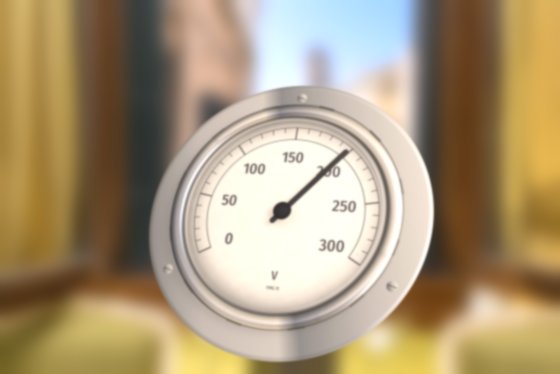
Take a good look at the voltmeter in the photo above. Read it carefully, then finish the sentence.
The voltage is 200 V
